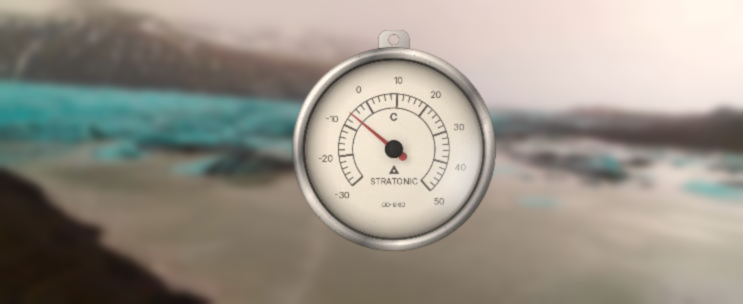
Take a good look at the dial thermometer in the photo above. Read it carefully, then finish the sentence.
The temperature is -6 °C
